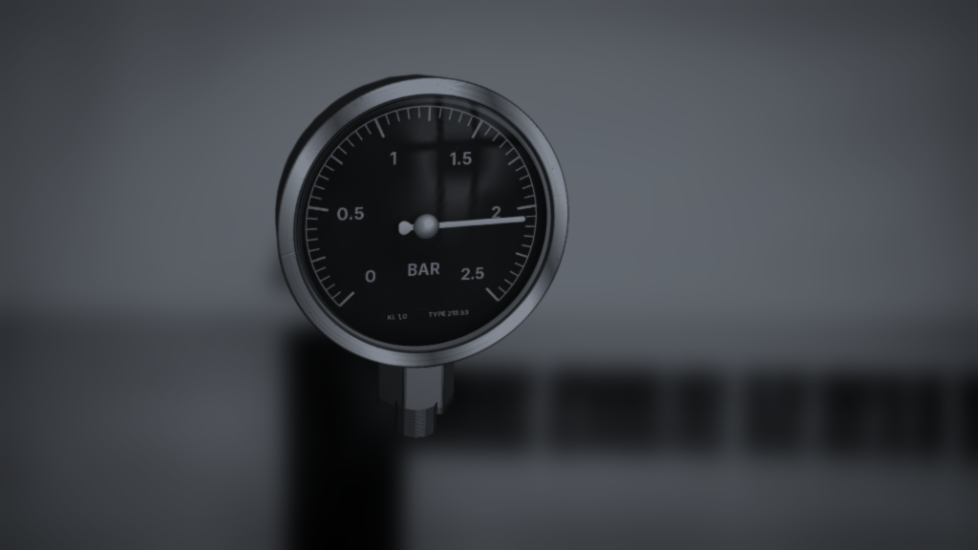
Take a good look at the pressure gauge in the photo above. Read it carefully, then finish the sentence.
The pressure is 2.05 bar
